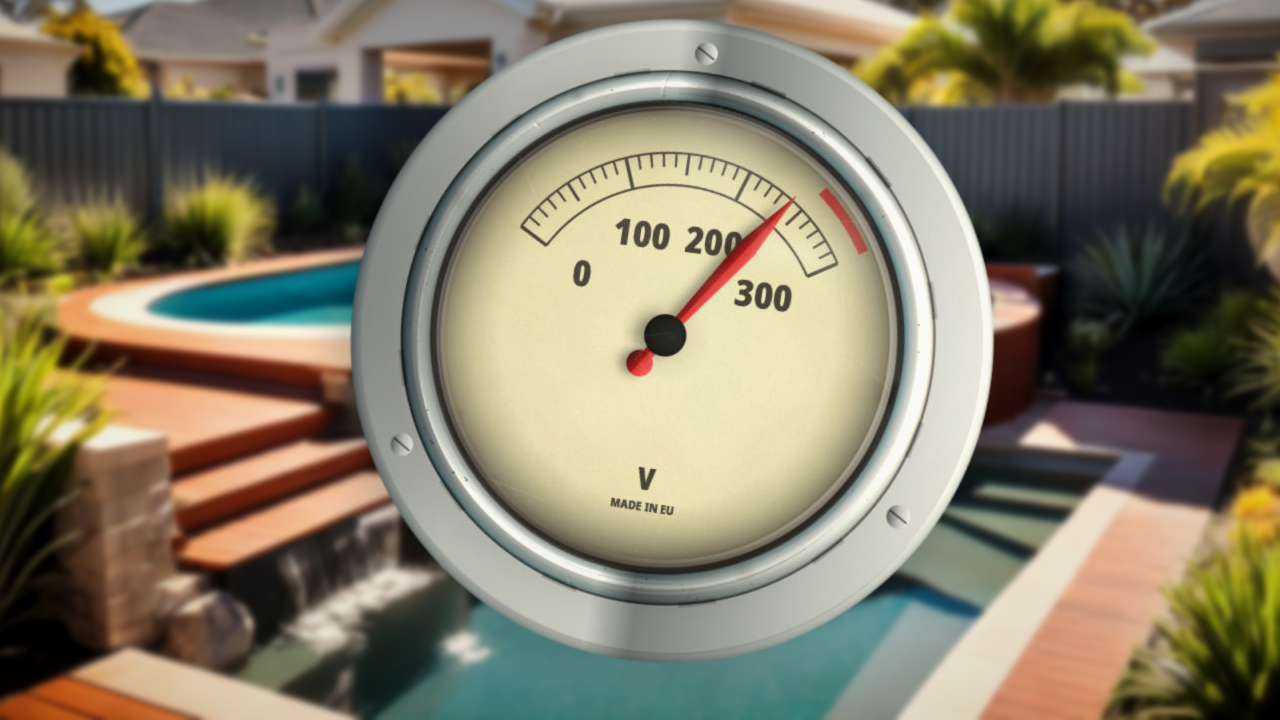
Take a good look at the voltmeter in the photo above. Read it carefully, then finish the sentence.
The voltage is 240 V
